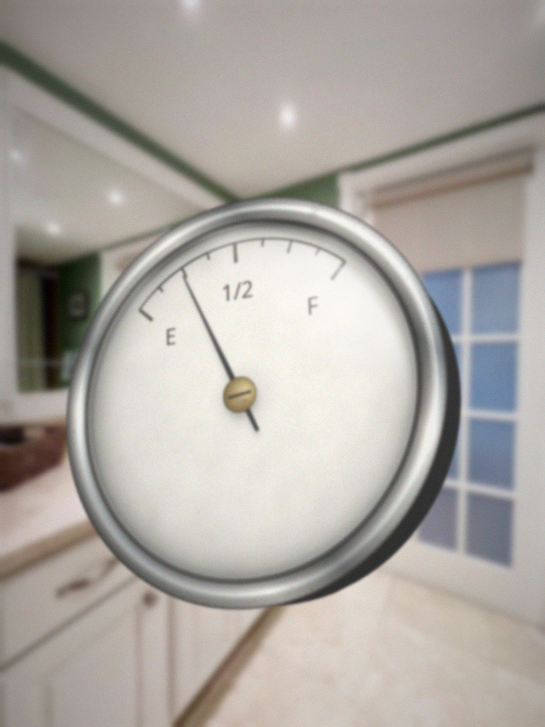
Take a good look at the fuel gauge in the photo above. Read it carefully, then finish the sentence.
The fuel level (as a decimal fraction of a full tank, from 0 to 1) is 0.25
